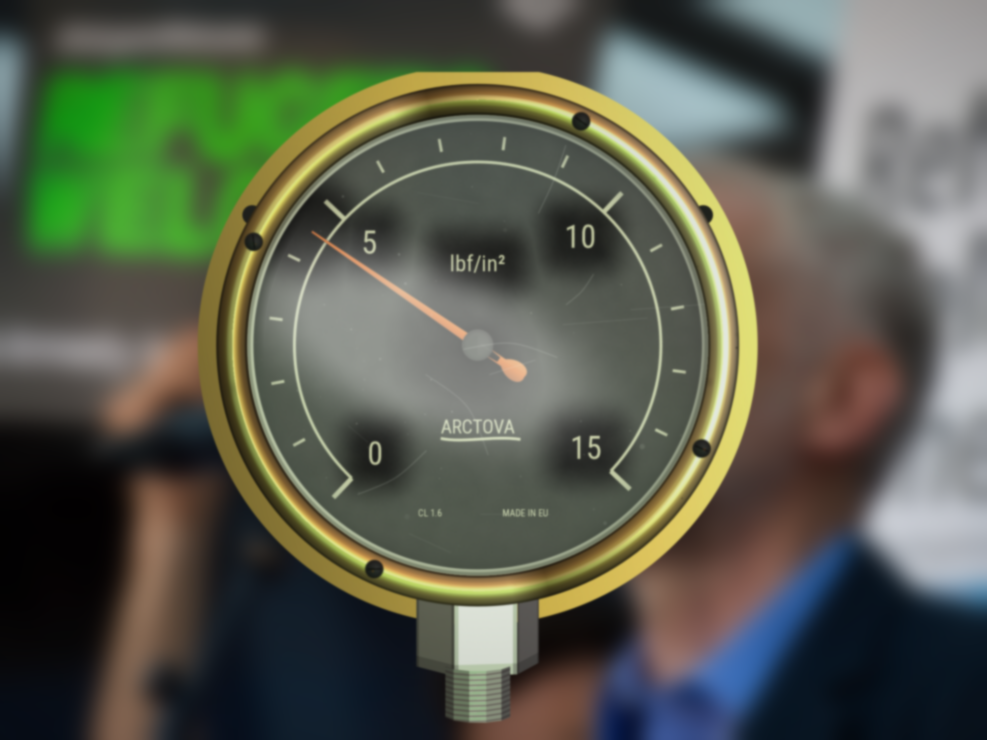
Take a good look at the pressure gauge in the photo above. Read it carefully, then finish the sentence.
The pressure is 4.5 psi
